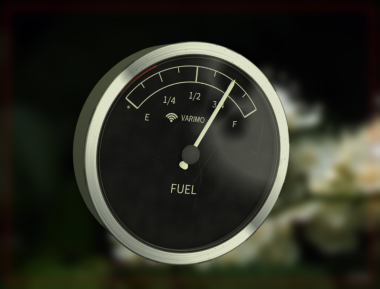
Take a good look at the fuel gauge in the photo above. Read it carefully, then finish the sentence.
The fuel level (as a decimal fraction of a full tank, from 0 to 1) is 0.75
